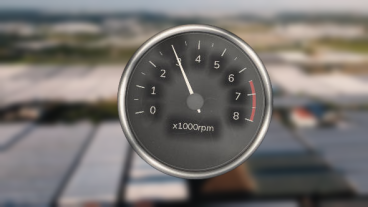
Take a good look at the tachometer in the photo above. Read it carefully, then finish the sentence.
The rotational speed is 3000 rpm
